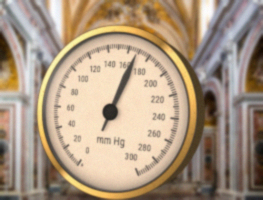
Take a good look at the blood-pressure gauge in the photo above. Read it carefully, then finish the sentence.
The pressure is 170 mmHg
